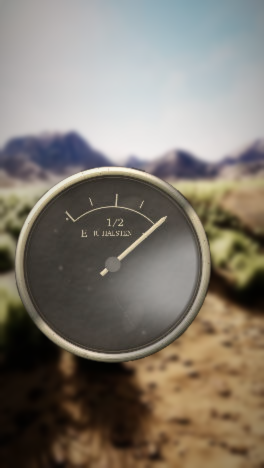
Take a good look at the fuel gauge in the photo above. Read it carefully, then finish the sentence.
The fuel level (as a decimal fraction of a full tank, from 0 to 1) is 1
